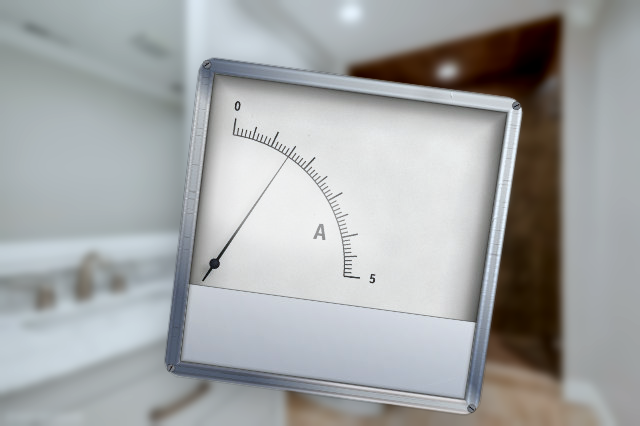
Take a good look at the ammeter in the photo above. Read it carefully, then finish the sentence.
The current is 1.5 A
